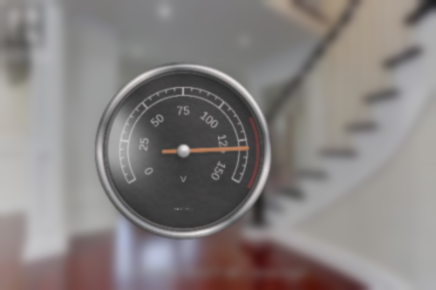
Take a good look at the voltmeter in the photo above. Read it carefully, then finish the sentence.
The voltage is 130 V
